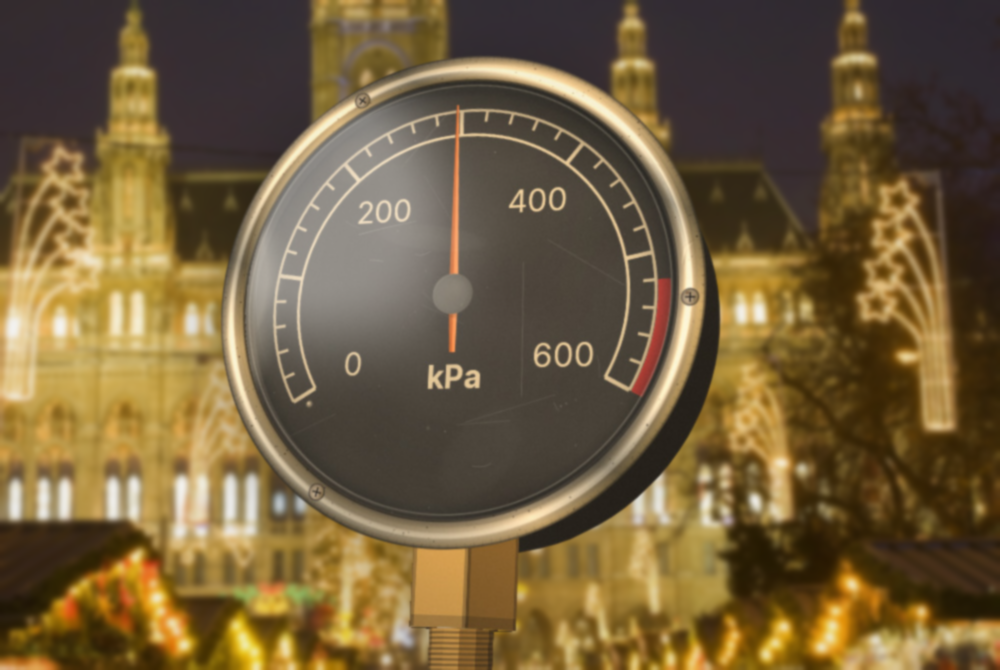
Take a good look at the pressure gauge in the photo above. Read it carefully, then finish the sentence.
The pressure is 300 kPa
